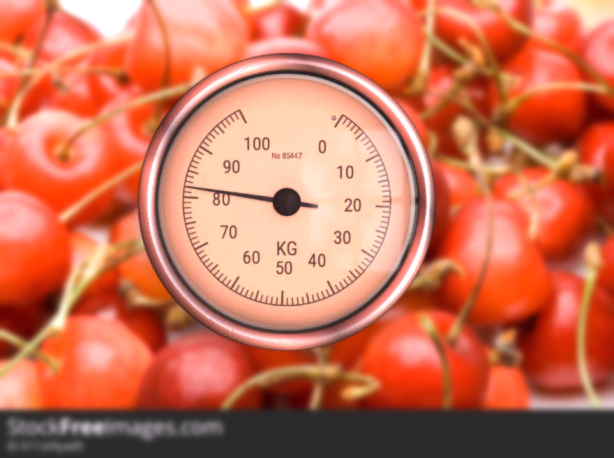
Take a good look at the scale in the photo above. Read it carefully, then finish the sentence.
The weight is 82 kg
